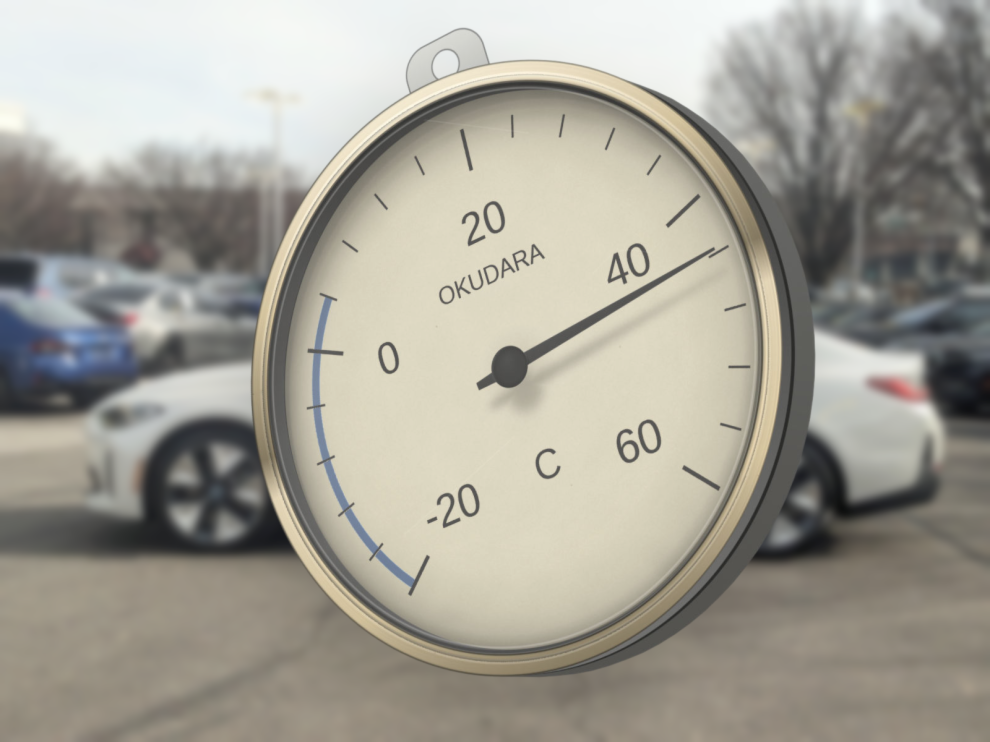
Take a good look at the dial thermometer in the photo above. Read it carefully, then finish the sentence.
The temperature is 44 °C
